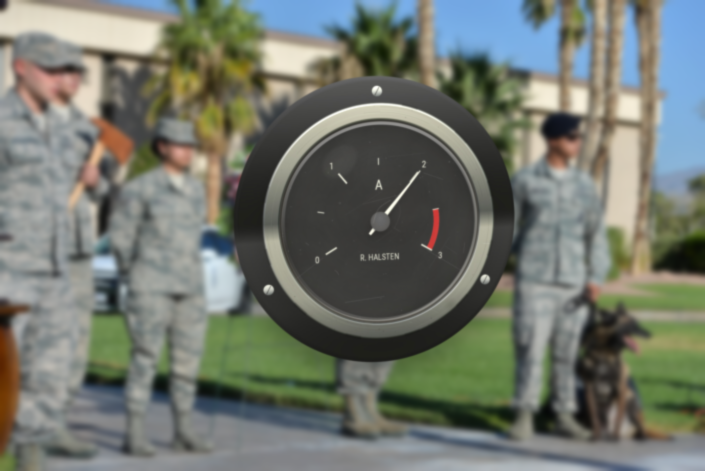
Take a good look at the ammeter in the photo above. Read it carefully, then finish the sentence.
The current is 2 A
